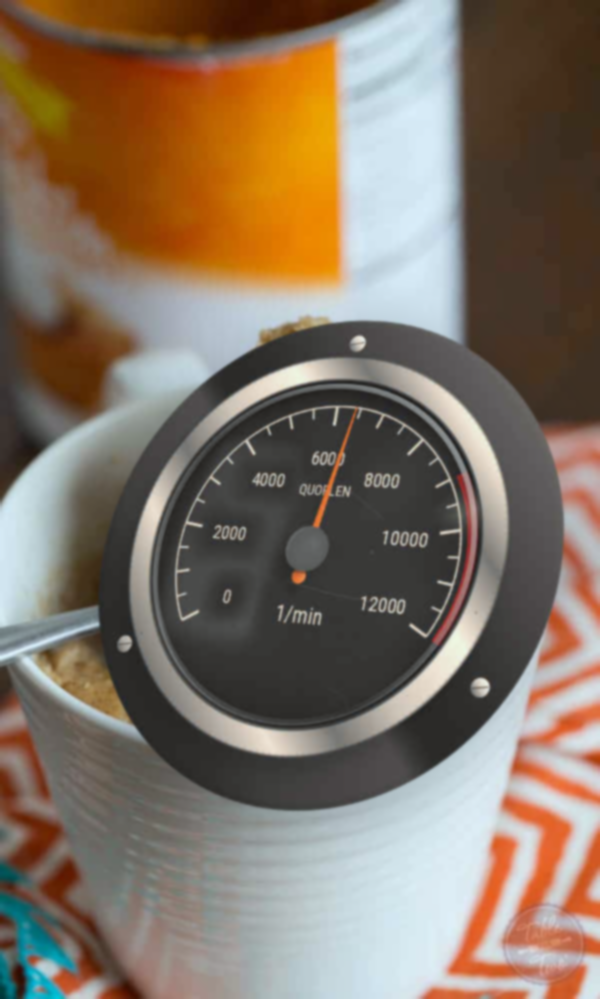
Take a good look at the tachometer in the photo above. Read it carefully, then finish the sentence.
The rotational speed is 6500 rpm
